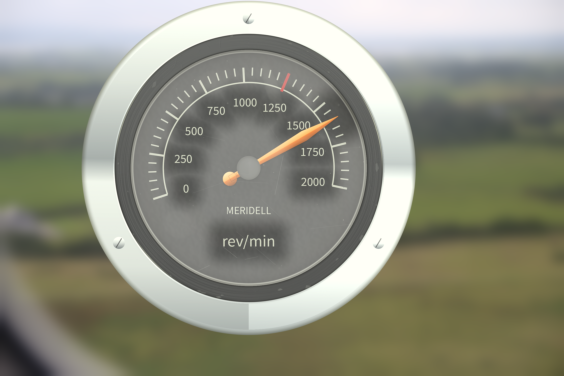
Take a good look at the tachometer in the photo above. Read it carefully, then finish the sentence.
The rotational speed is 1600 rpm
